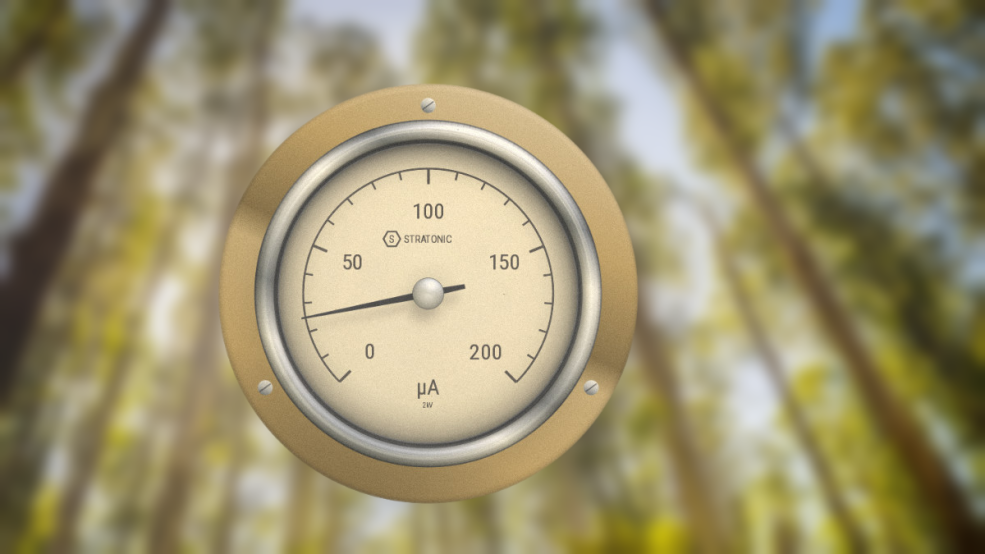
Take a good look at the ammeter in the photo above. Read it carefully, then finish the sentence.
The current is 25 µA
